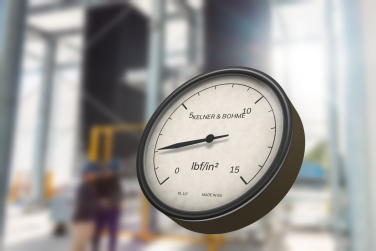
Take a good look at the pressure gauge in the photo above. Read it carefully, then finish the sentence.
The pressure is 2 psi
